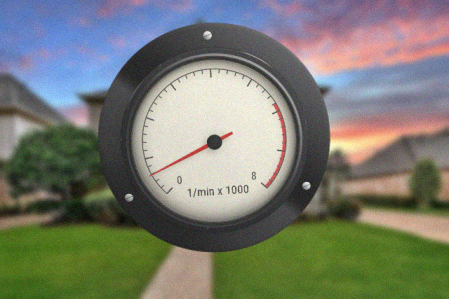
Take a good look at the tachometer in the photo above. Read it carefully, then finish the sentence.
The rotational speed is 600 rpm
